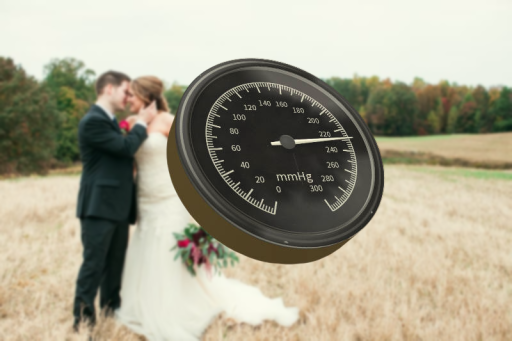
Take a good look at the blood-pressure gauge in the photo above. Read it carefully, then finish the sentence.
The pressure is 230 mmHg
